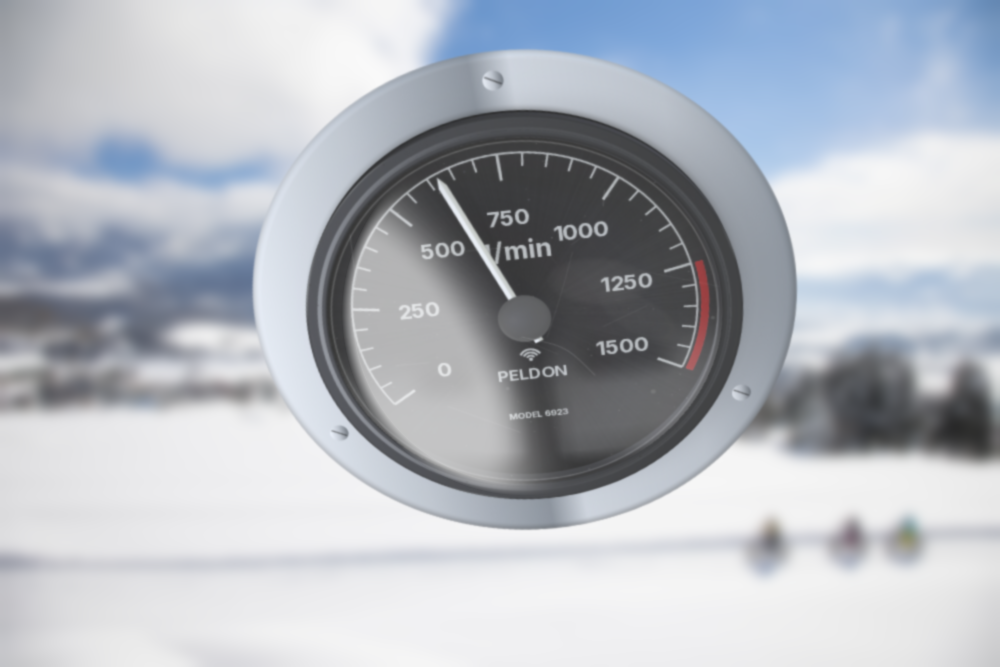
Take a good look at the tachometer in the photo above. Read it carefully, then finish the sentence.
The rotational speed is 625 rpm
